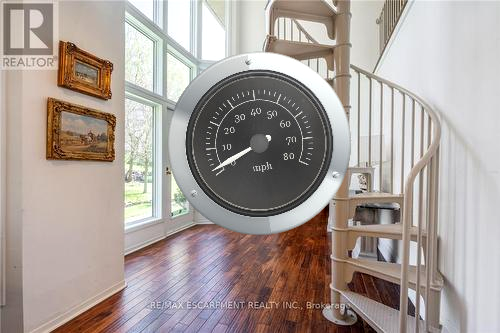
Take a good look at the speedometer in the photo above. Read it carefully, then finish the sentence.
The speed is 2 mph
